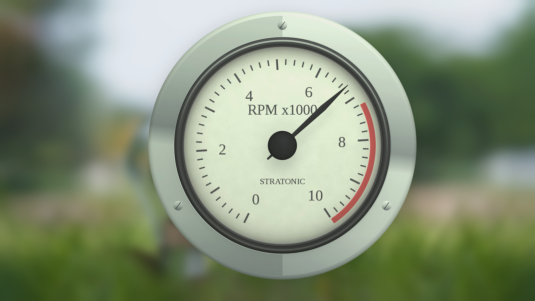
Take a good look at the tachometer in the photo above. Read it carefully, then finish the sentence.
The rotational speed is 6700 rpm
